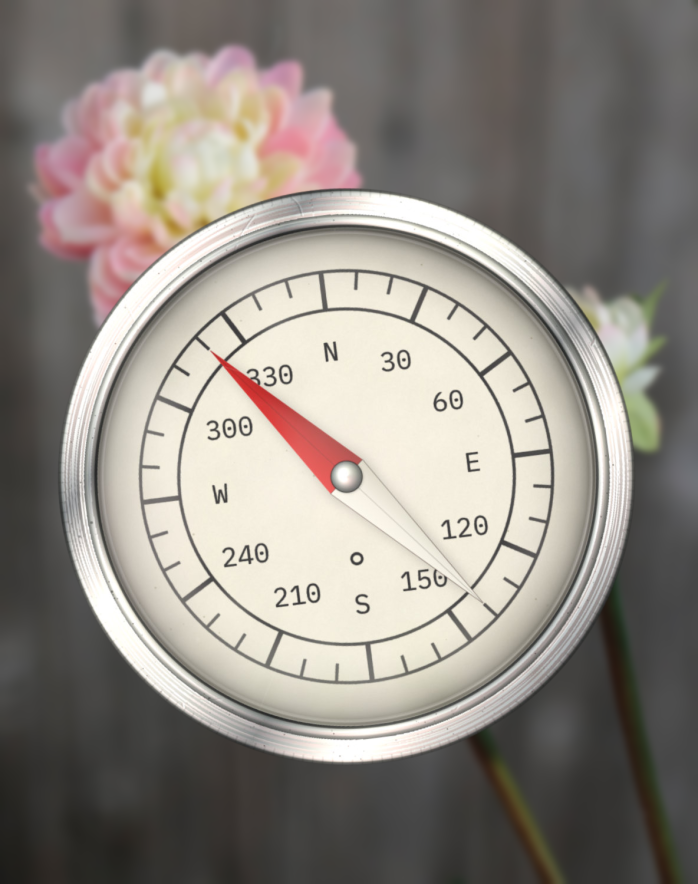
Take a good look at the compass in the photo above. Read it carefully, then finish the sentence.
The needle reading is 320 °
